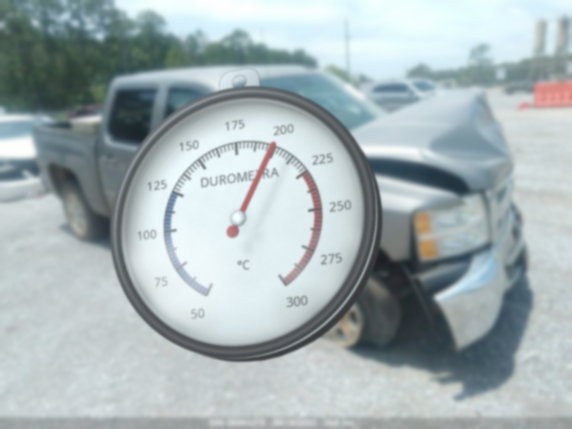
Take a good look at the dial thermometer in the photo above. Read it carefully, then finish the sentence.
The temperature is 200 °C
